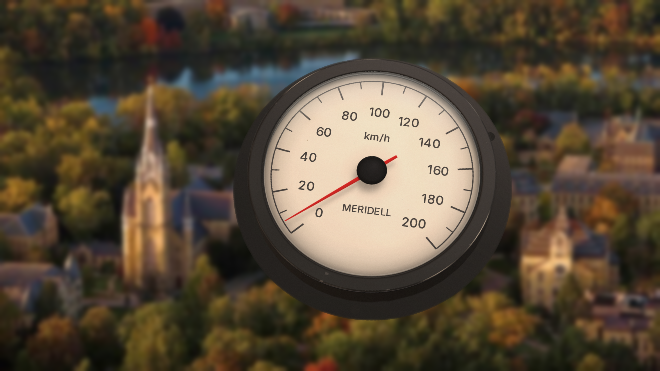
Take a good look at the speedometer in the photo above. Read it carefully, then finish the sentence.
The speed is 5 km/h
